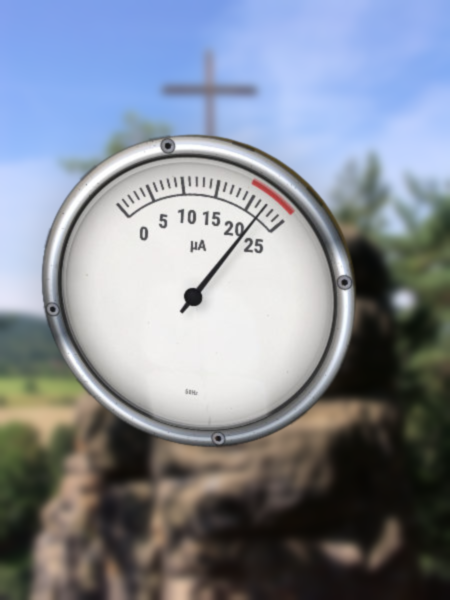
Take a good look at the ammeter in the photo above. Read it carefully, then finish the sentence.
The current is 22 µA
